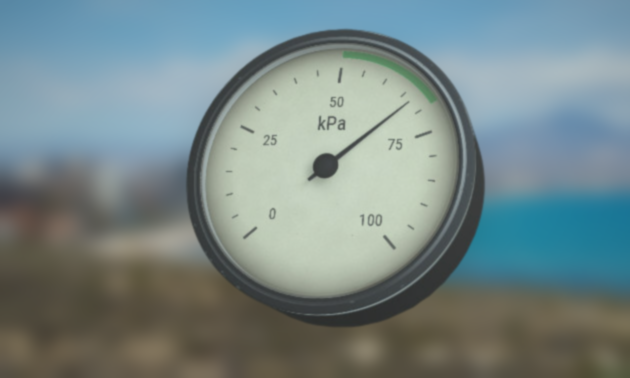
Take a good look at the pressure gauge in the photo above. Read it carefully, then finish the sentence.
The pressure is 67.5 kPa
